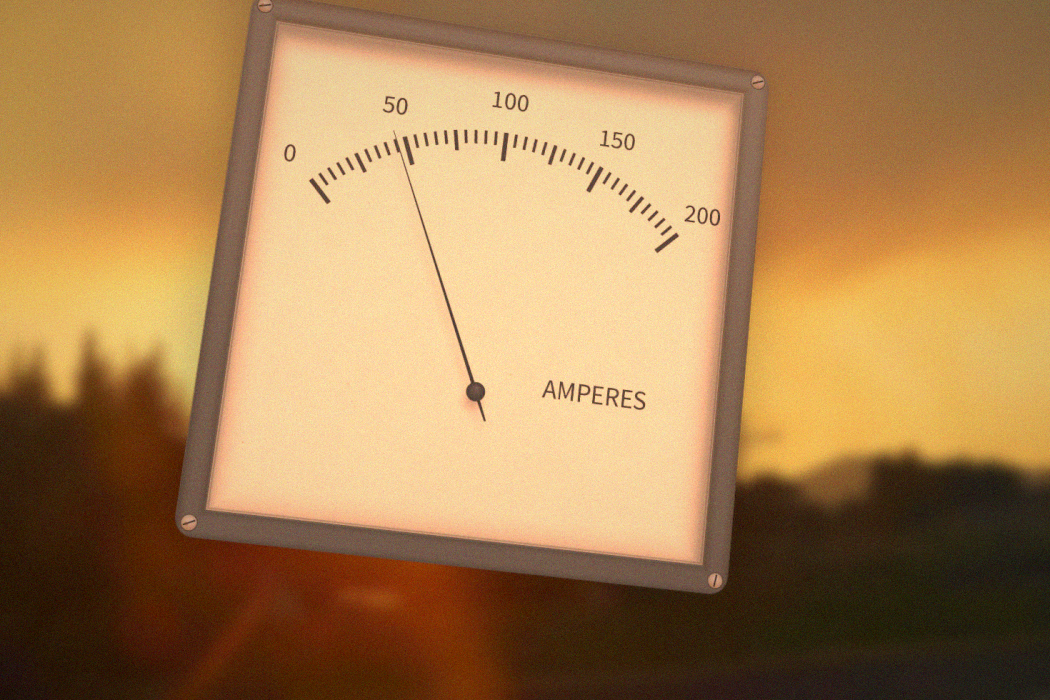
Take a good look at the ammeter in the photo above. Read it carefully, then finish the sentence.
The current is 45 A
